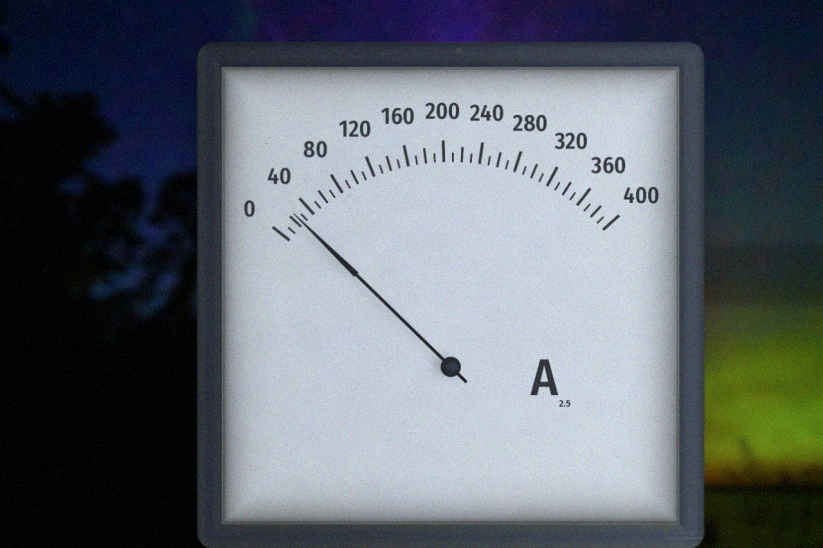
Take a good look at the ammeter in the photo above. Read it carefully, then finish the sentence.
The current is 25 A
